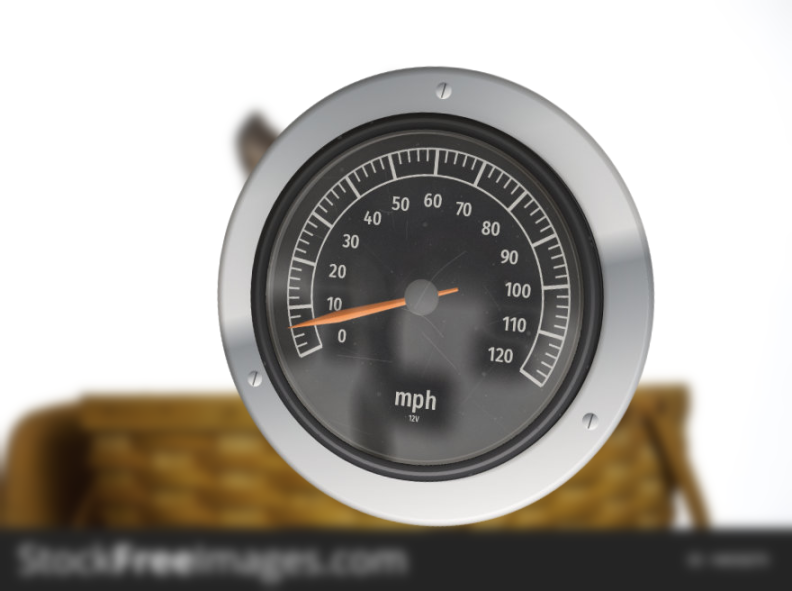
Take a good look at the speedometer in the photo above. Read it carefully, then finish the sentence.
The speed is 6 mph
